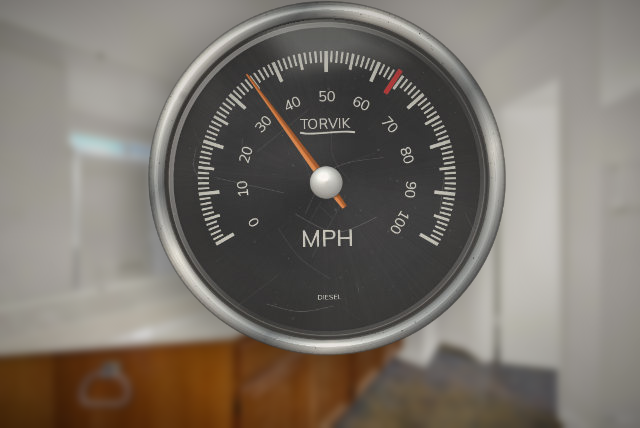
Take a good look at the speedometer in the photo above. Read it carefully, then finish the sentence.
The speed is 35 mph
